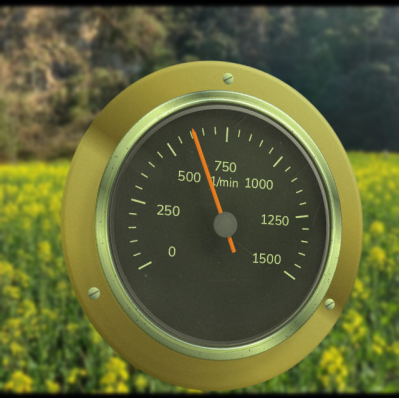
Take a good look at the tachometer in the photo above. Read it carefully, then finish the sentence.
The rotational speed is 600 rpm
